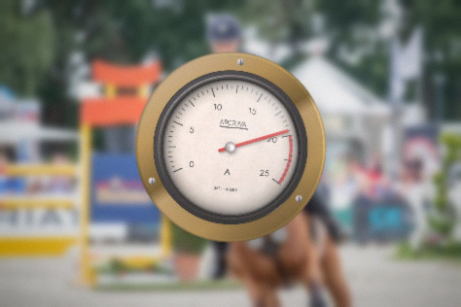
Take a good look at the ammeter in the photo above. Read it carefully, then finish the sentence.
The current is 19.5 A
